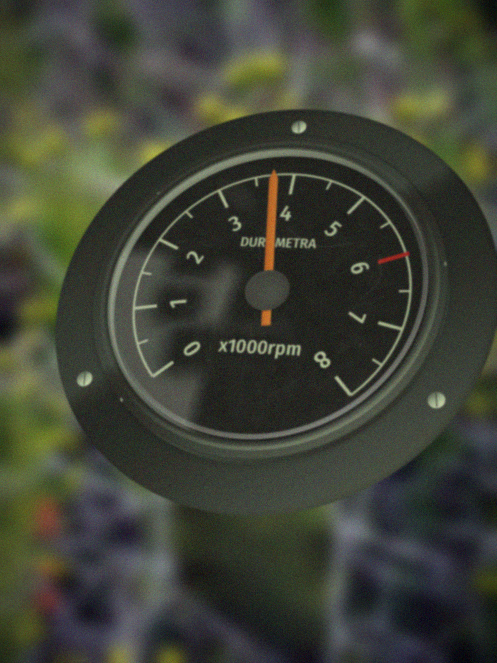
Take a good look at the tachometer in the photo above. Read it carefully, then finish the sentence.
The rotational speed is 3750 rpm
